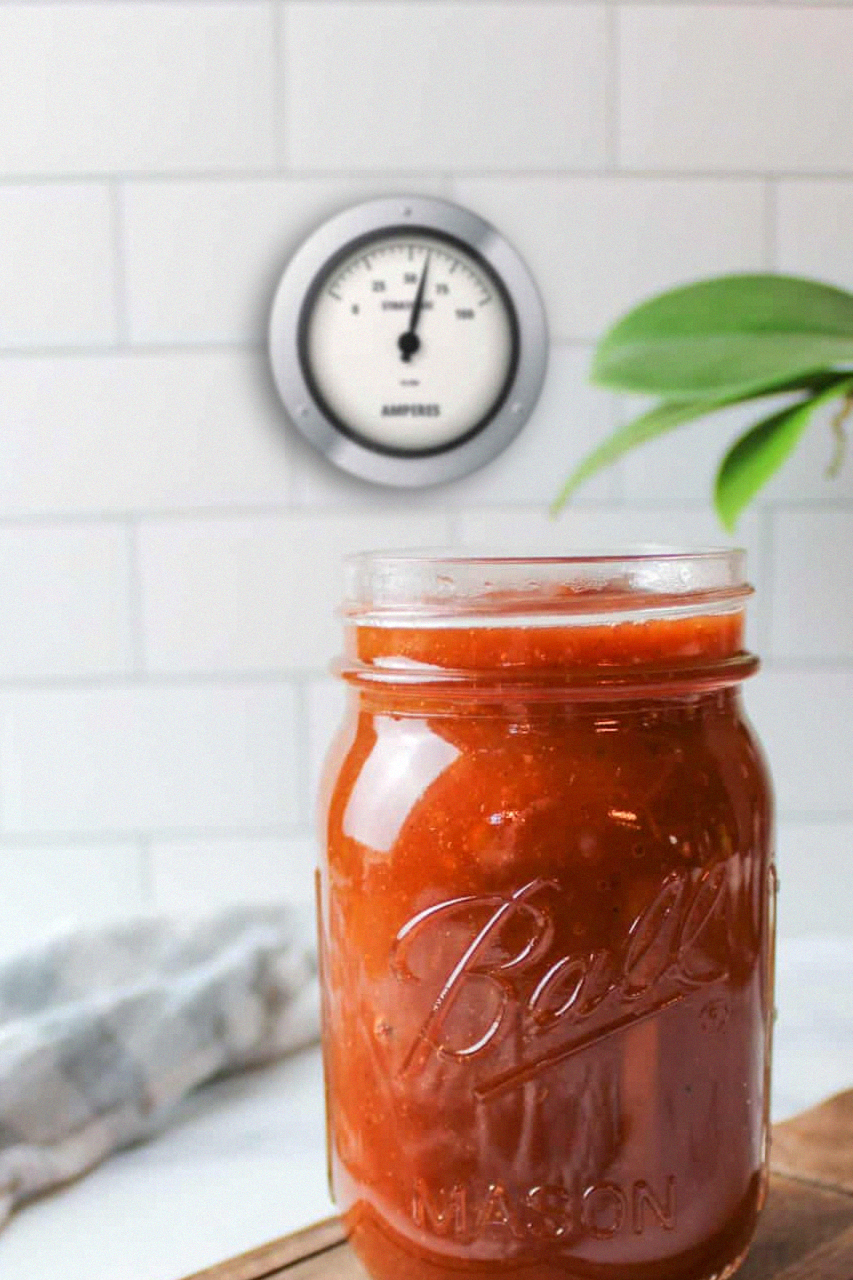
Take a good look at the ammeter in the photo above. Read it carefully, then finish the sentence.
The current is 60 A
